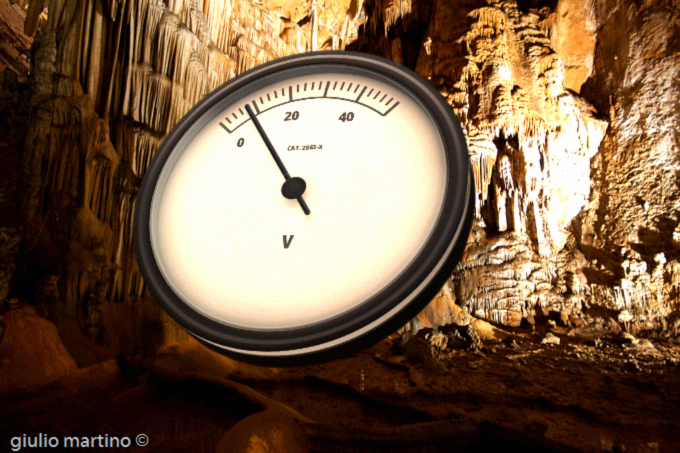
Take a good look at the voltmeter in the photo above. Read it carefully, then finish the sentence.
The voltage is 8 V
